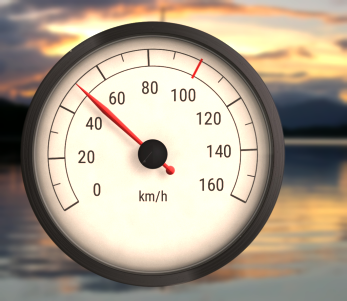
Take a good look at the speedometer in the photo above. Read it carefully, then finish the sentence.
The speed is 50 km/h
